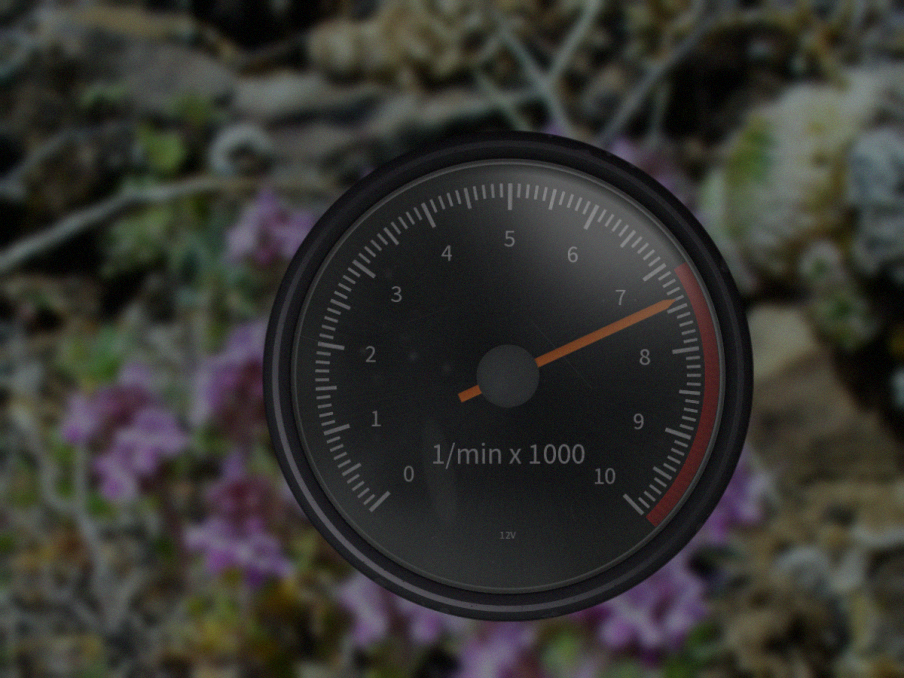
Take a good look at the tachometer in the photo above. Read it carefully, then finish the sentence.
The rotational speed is 7400 rpm
